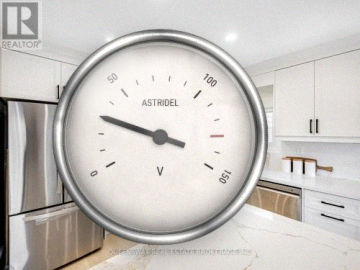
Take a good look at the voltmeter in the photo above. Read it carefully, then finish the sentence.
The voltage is 30 V
